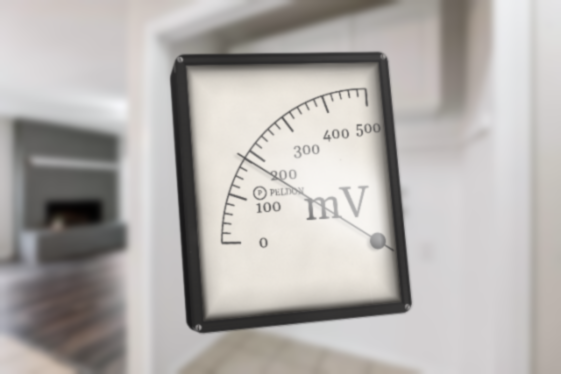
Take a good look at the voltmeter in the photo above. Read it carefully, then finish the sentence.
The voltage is 180 mV
